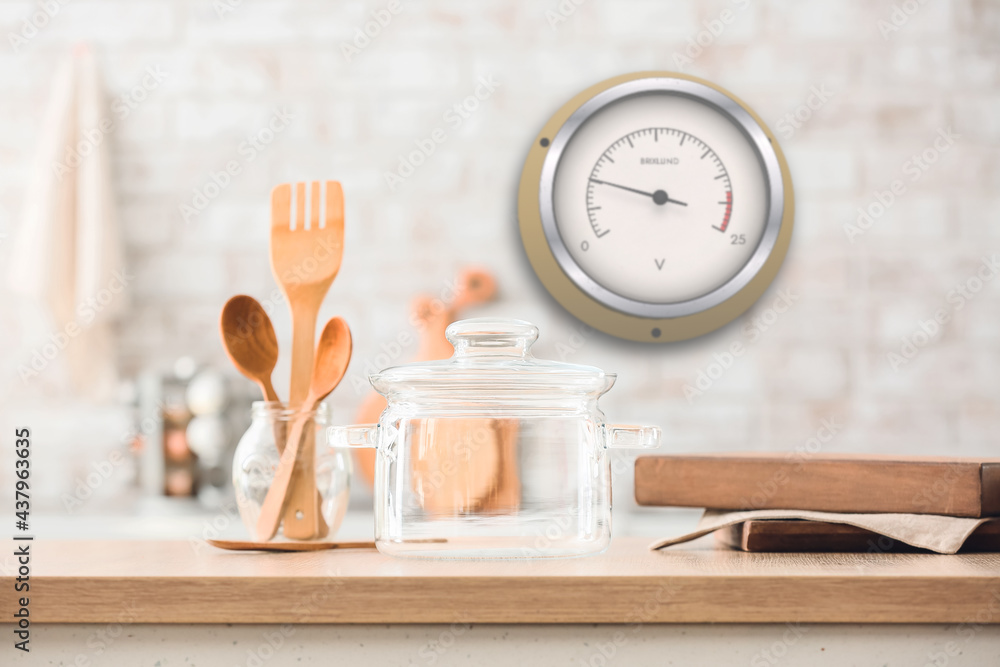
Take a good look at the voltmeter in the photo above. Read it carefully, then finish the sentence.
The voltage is 5 V
